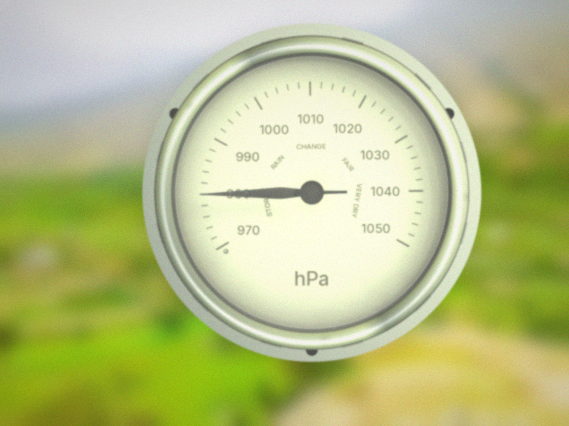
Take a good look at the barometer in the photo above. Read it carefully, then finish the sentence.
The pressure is 980 hPa
